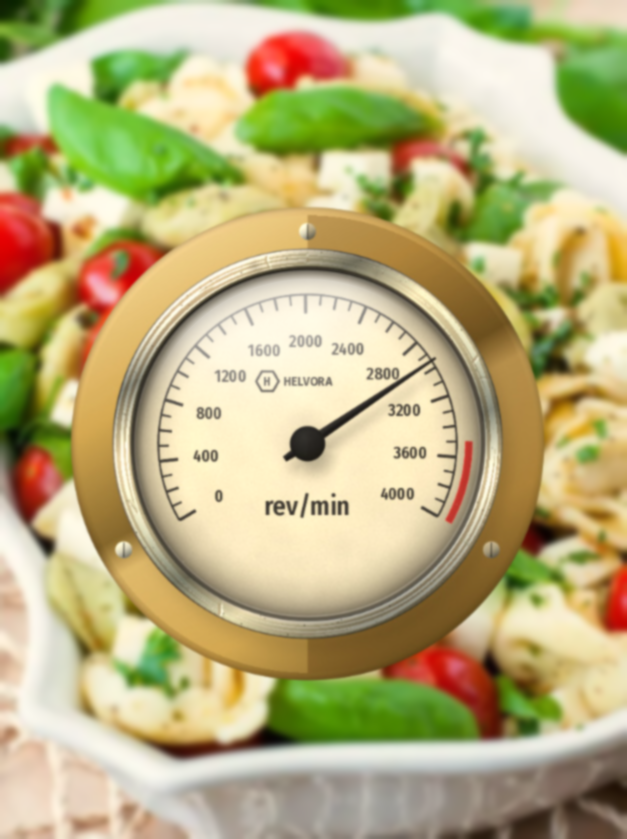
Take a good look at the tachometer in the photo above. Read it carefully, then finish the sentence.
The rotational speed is 2950 rpm
